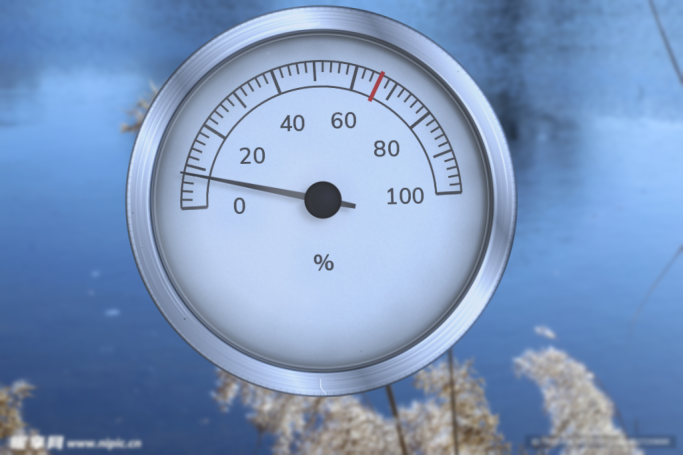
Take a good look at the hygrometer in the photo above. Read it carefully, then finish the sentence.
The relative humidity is 8 %
